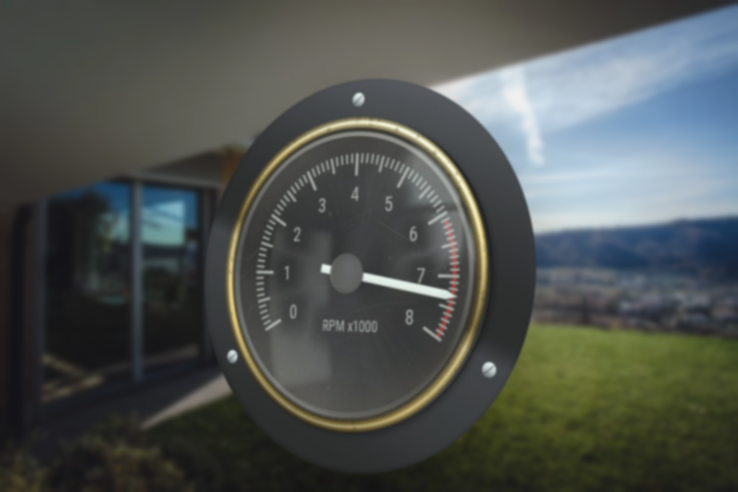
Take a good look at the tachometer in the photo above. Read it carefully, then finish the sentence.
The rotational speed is 7300 rpm
